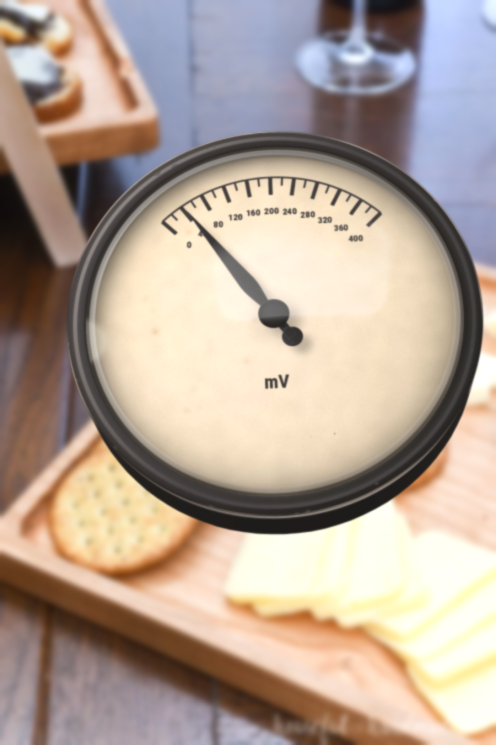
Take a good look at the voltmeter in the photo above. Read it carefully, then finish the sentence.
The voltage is 40 mV
